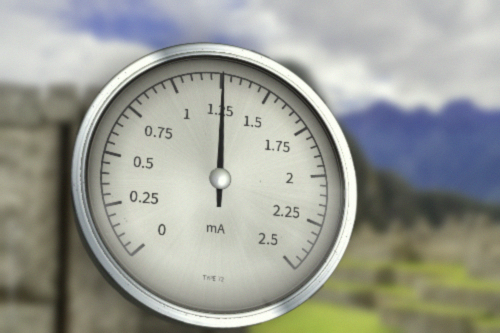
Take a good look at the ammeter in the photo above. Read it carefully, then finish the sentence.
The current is 1.25 mA
